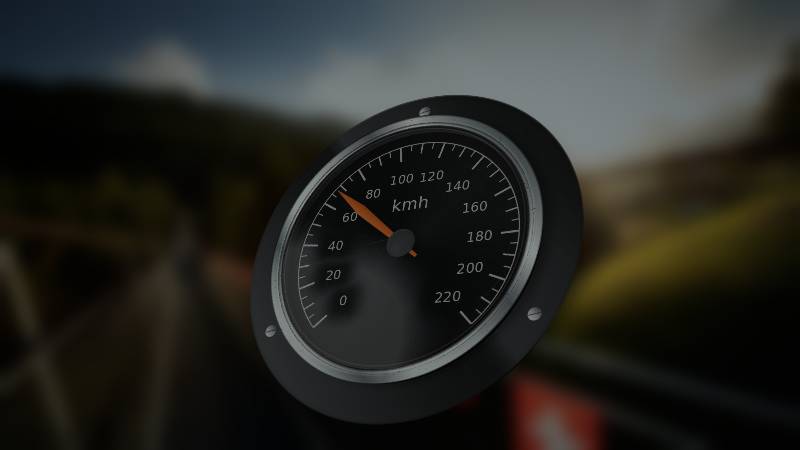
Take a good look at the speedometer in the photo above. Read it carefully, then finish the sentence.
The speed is 67.5 km/h
